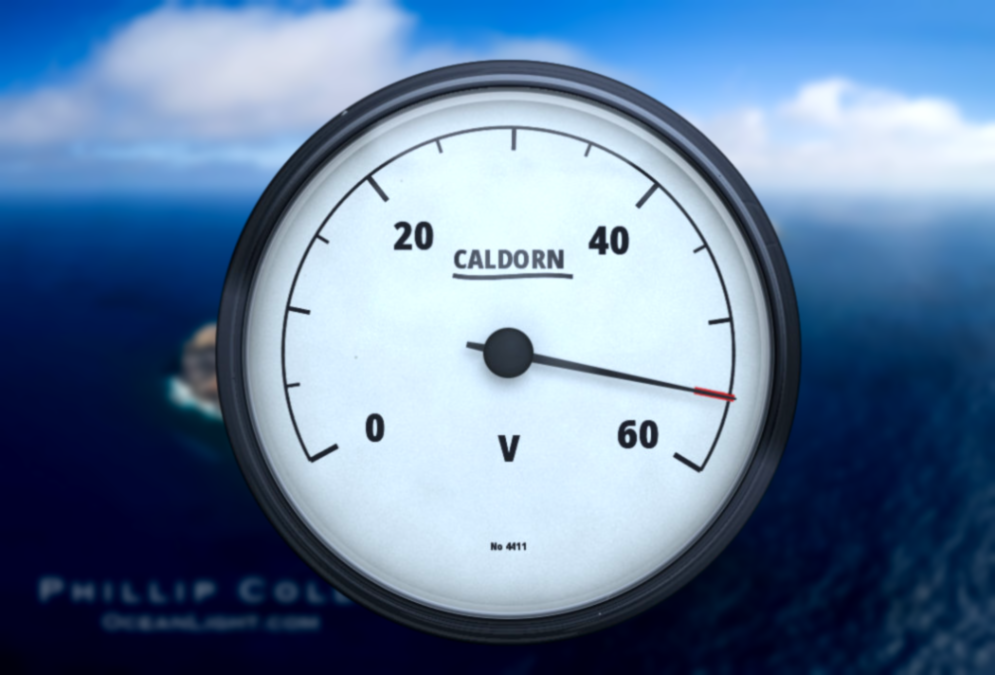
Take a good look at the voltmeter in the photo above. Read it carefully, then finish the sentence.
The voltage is 55 V
